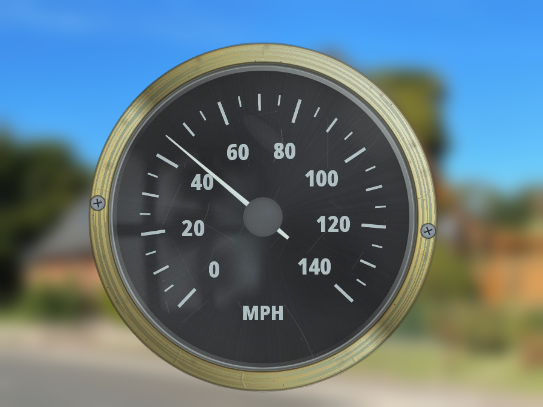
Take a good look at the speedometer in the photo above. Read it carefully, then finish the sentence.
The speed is 45 mph
